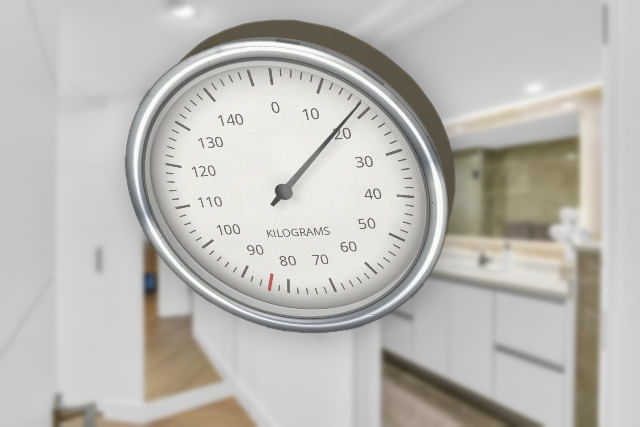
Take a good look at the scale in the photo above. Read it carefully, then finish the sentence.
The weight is 18 kg
